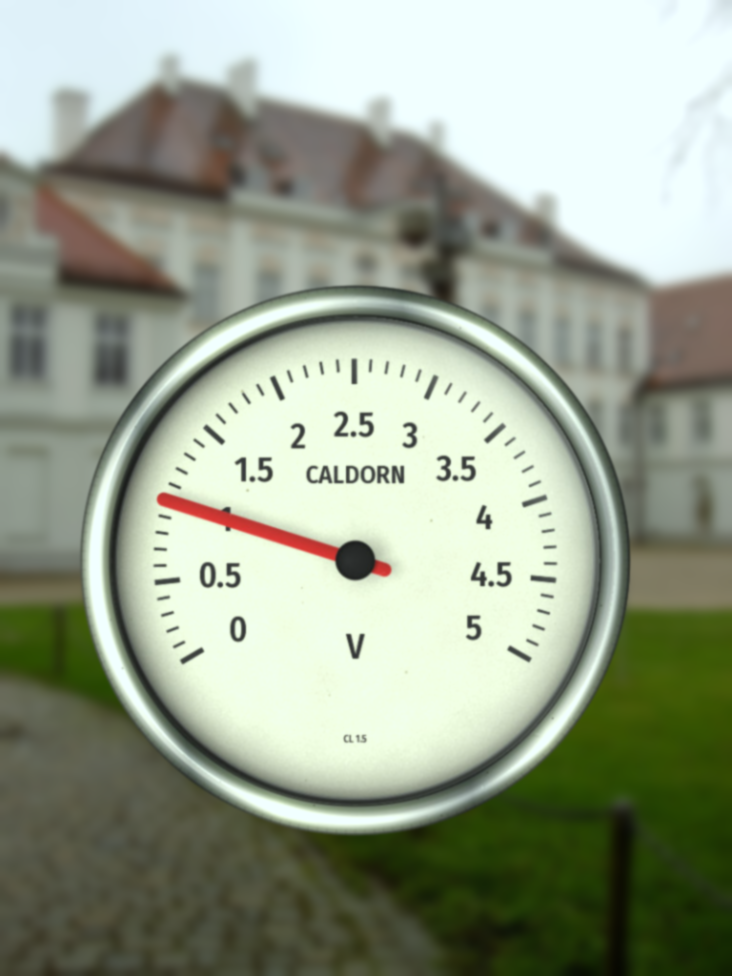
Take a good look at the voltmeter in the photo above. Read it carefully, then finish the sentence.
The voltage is 1 V
